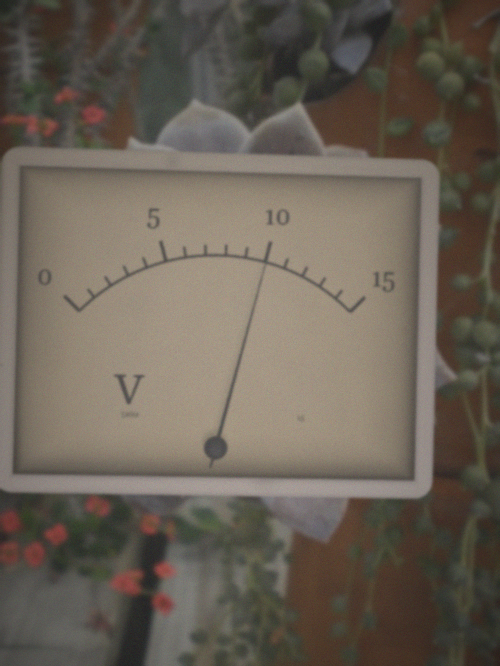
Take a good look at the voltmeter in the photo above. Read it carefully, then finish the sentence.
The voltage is 10 V
